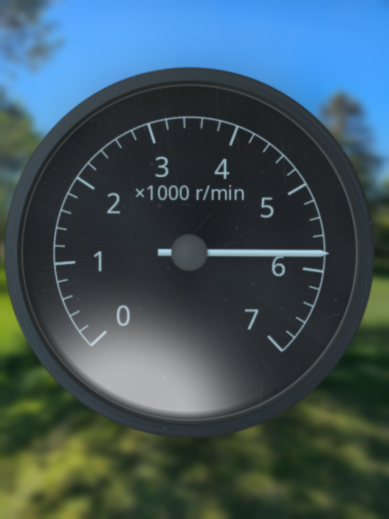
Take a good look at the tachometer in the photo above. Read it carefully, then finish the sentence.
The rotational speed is 5800 rpm
